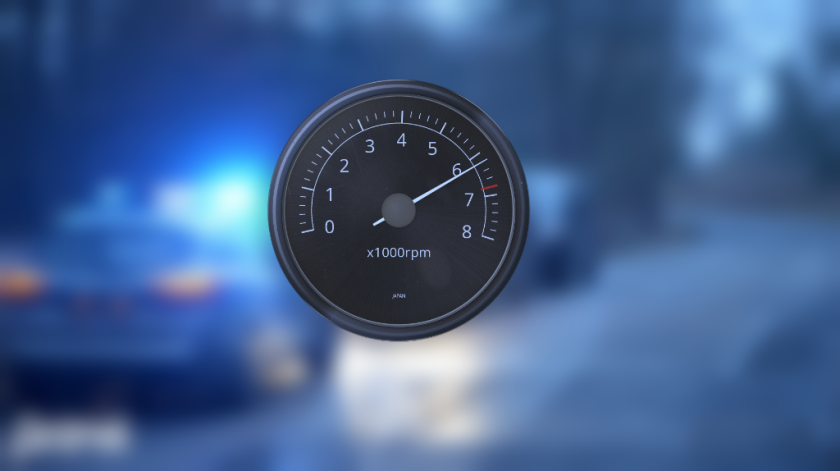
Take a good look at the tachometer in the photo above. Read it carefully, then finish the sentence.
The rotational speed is 6200 rpm
